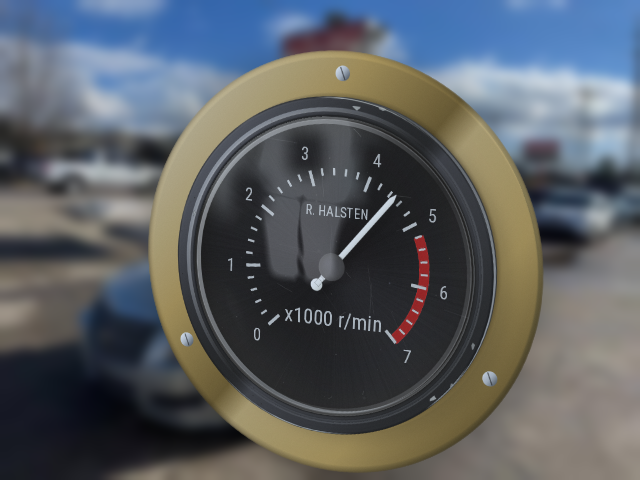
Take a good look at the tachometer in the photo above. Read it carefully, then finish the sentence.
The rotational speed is 4500 rpm
